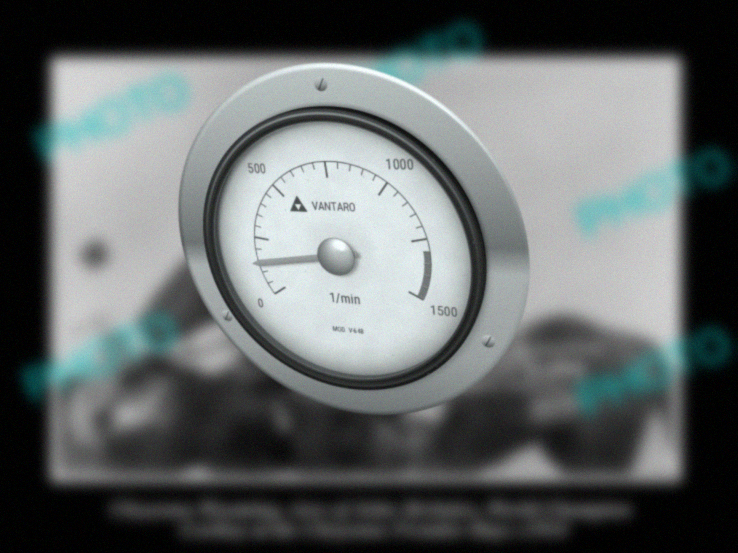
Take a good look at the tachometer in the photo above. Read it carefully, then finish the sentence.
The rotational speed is 150 rpm
